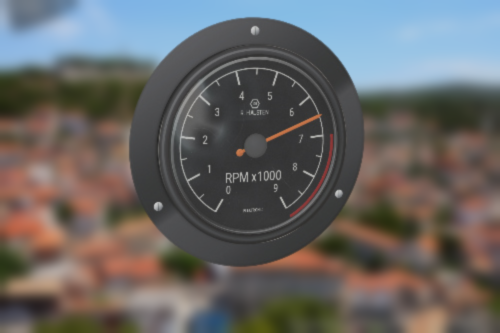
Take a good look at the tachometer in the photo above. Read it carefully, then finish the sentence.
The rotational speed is 6500 rpm
